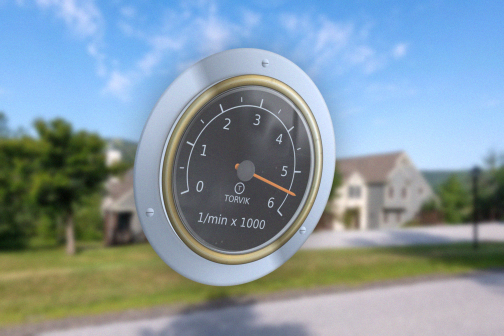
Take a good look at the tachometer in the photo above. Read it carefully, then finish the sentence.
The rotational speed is 5500 rpm
